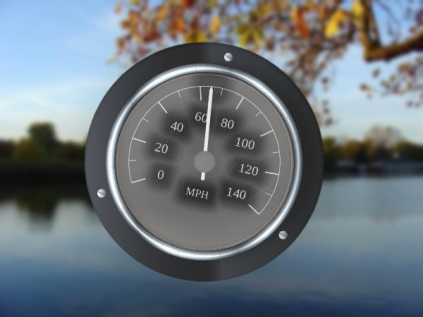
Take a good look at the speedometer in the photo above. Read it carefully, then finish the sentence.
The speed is 65 mph
